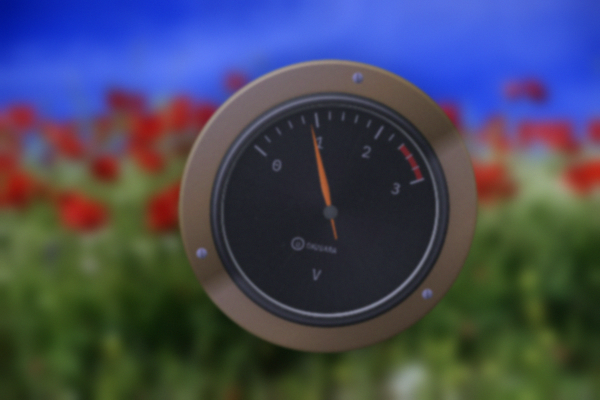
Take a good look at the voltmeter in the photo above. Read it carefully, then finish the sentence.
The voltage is 0.9 V
